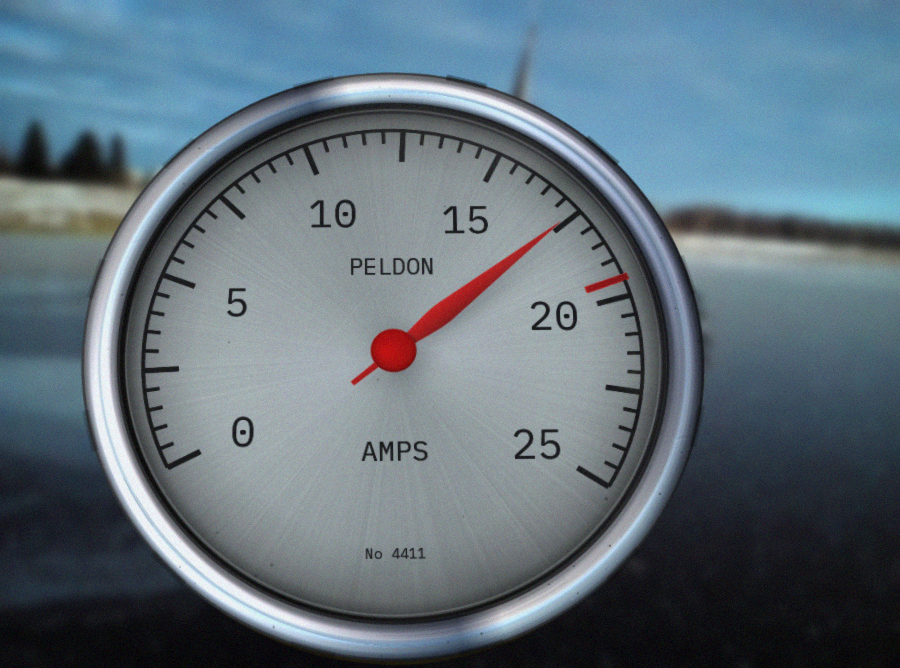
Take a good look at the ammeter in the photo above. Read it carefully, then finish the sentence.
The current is 17.5 A
